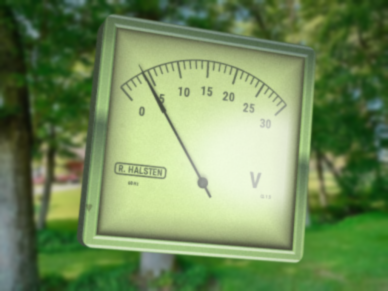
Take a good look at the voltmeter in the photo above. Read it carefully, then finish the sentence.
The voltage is 4 V
